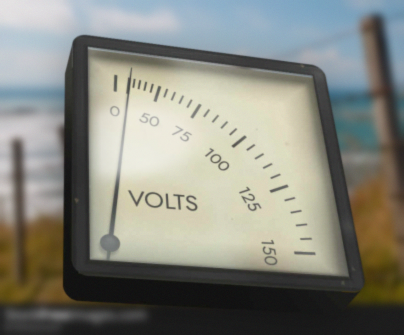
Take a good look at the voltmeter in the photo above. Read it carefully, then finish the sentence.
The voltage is 25 V
